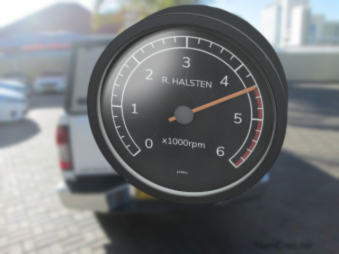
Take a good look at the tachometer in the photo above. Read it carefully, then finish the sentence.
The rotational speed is 4400 rpm
